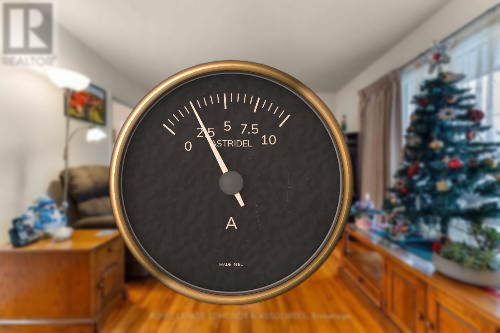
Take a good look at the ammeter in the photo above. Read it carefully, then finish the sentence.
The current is 2.5 A
